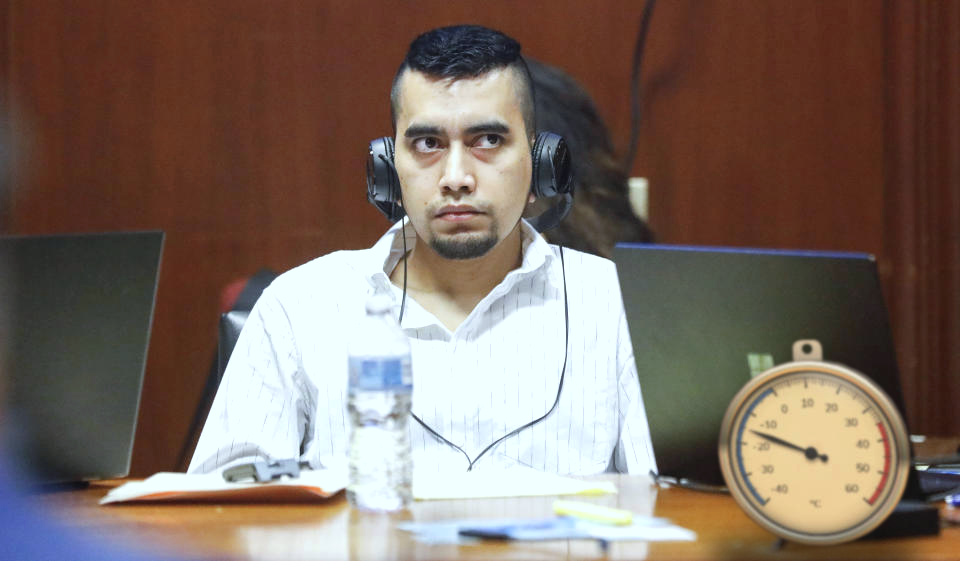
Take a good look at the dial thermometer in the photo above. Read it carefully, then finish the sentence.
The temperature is -15 °C
